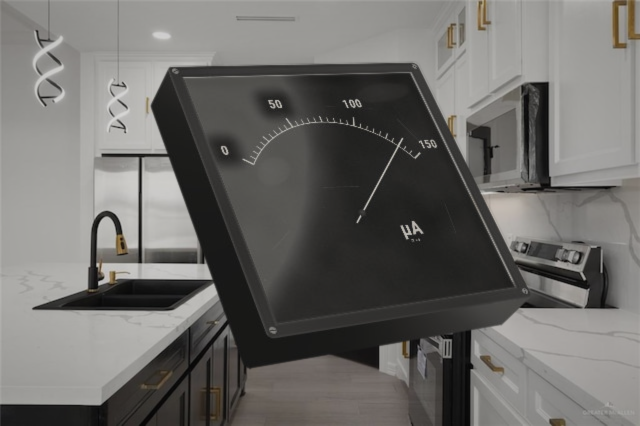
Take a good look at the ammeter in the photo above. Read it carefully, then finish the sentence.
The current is 135 µA
